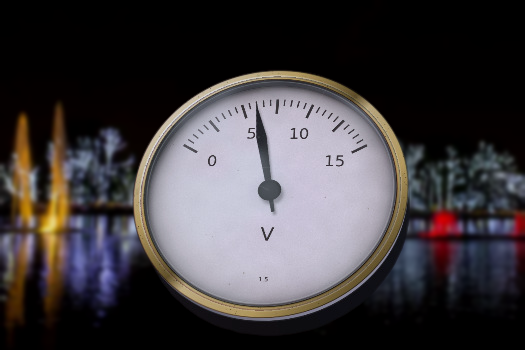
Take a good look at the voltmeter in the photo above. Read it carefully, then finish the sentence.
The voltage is 6 V
